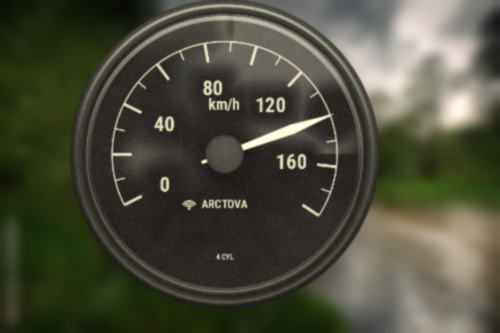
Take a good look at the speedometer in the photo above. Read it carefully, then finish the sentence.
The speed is 140 km/h
